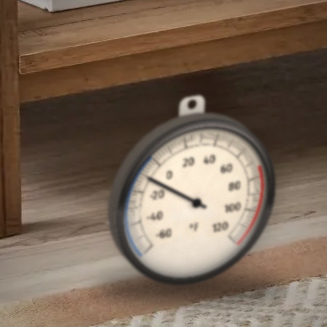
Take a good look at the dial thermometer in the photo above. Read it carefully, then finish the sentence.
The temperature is -10 °F
